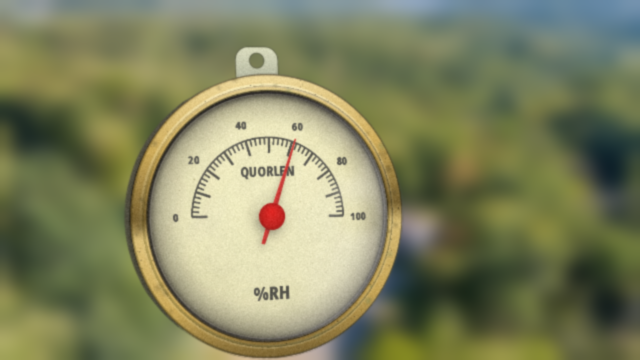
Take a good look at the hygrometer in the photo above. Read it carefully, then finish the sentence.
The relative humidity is 60 %
